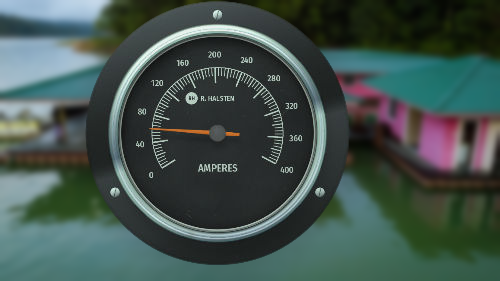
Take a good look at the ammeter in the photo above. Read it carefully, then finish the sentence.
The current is 60 A
